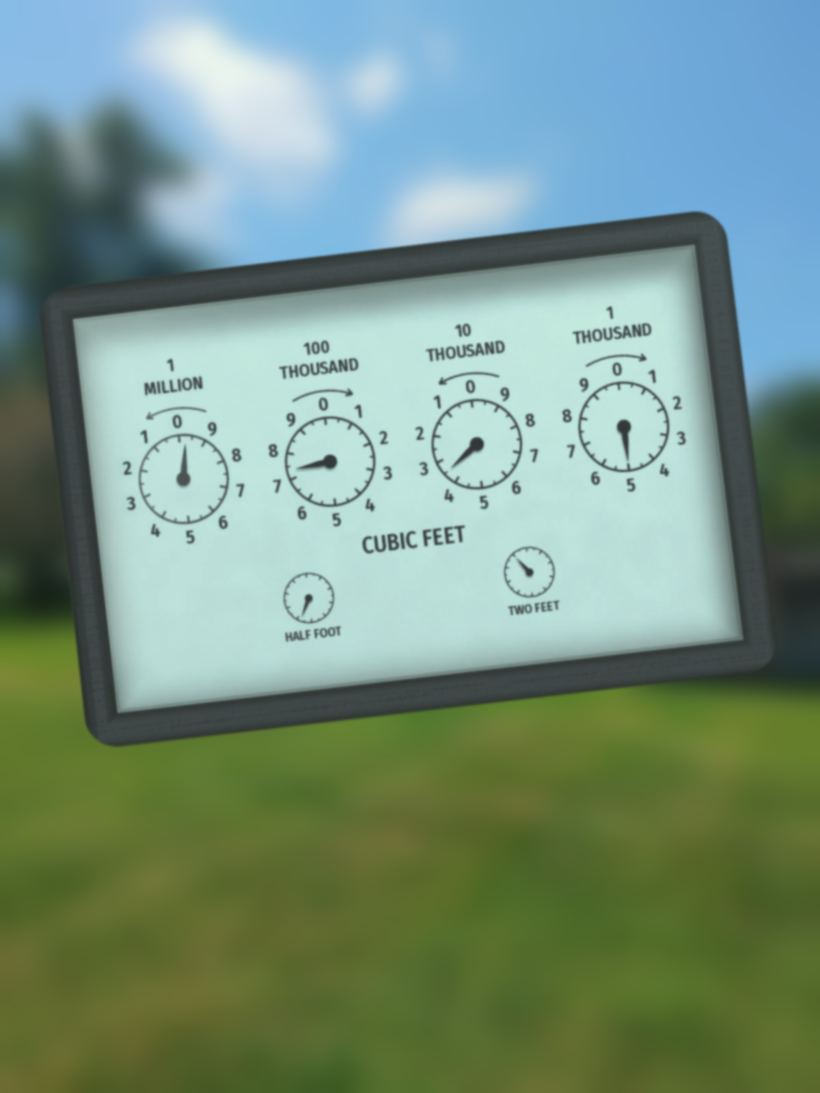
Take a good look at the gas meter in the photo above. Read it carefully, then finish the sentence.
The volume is 973500 ft³
